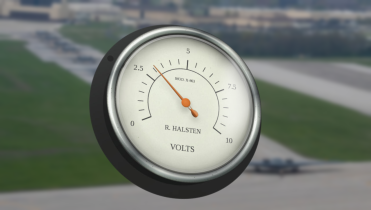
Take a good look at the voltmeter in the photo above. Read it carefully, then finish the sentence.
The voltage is 3 V
